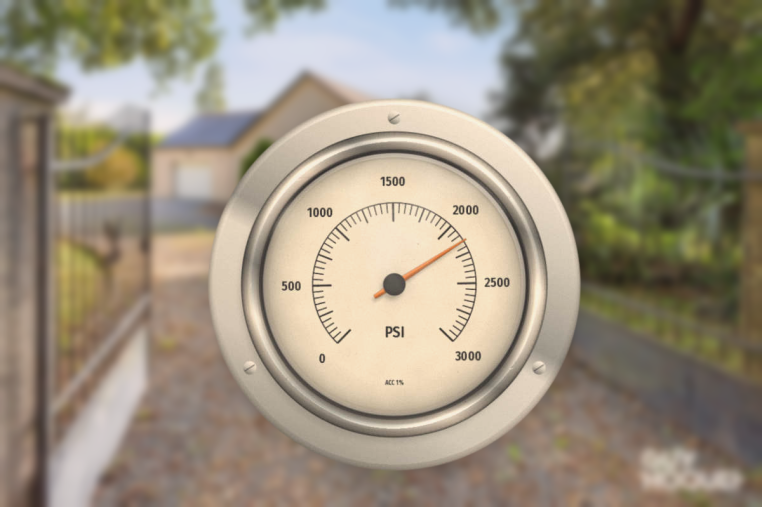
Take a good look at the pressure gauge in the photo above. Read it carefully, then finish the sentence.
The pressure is 2150 psi
